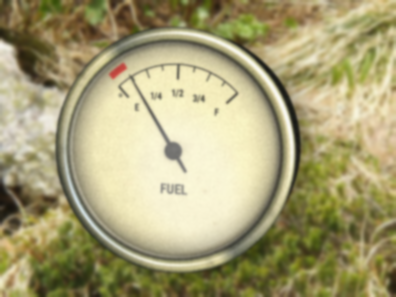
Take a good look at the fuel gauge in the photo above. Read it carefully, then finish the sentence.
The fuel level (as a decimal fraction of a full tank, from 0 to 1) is 0.125
